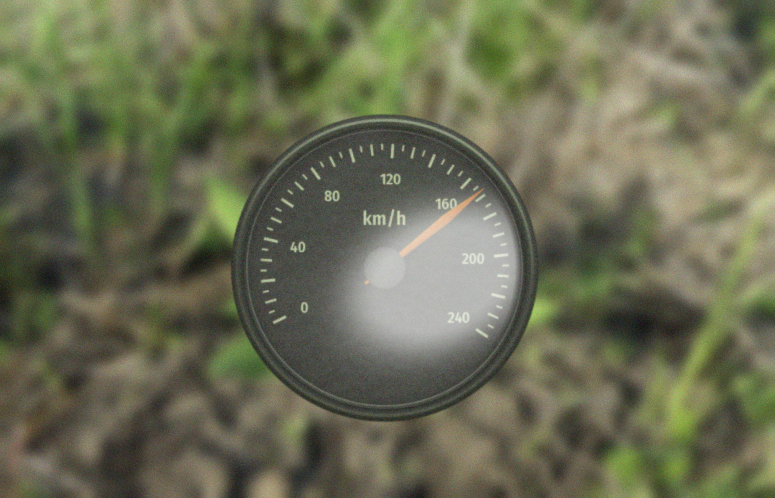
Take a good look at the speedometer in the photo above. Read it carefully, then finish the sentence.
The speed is 167.5 km/h
